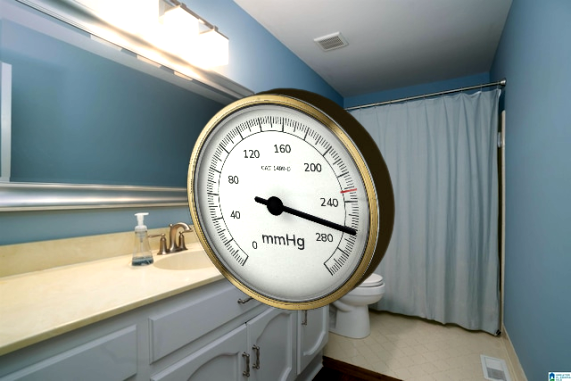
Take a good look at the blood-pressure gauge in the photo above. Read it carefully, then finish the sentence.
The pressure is 260 mmHg
